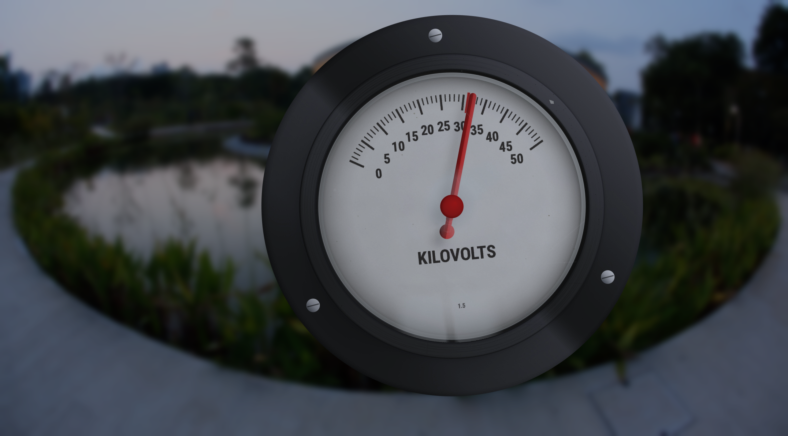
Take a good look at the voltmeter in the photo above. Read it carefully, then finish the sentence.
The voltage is 32 kV
